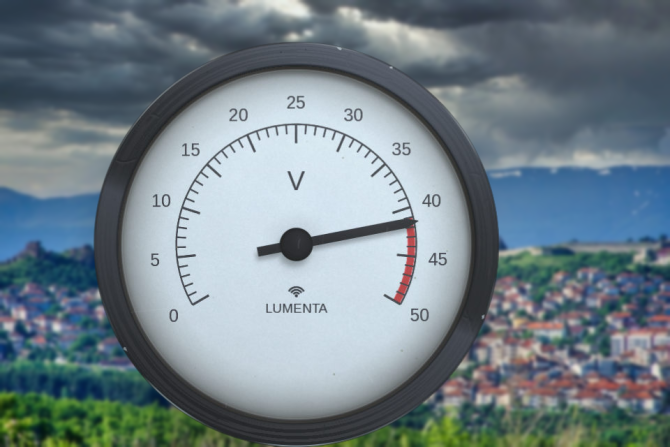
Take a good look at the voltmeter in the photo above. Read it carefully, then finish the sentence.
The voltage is 41.5 V
